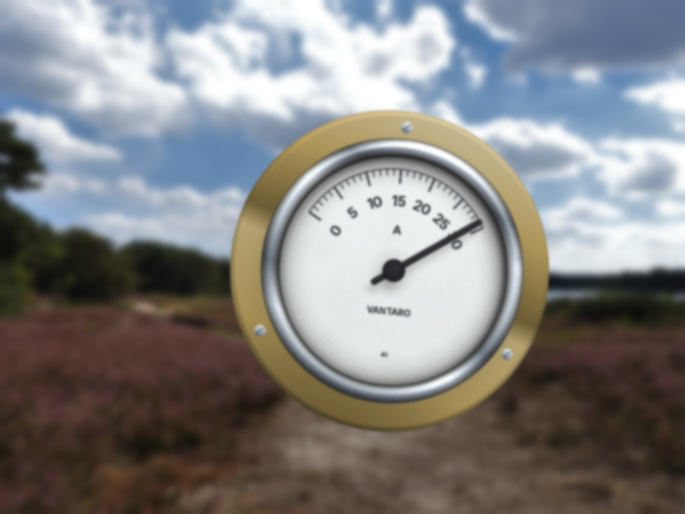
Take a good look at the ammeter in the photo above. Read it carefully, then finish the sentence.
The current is 29 A
